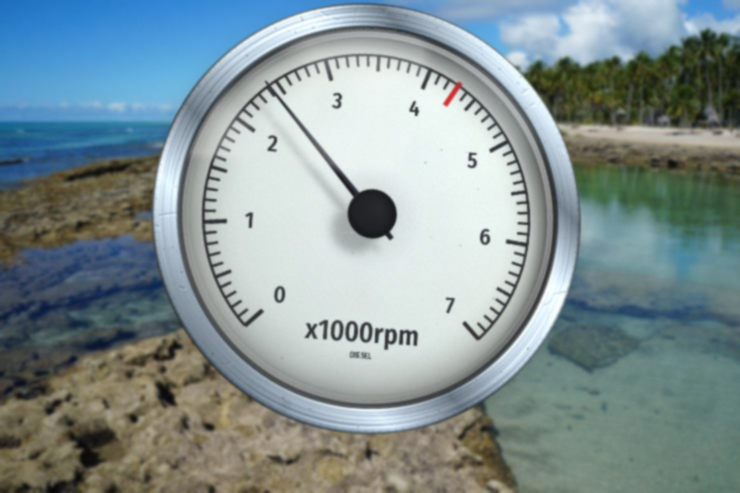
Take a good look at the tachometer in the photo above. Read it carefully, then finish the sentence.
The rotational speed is 2400 rpm
